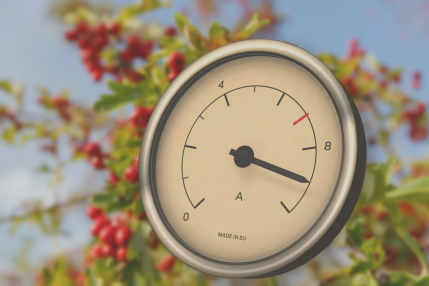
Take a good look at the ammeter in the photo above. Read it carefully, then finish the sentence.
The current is 9 A
